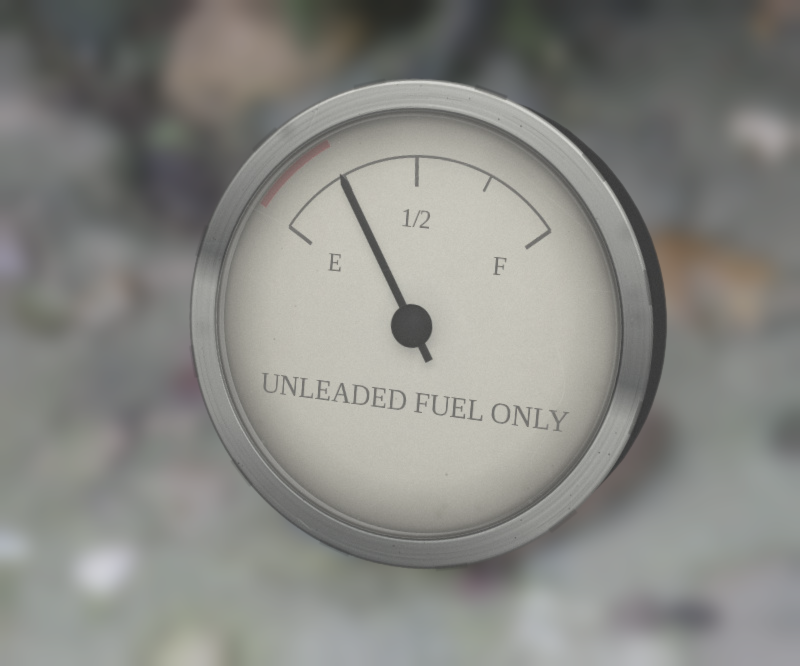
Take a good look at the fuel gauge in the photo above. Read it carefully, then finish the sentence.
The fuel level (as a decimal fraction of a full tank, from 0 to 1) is 0.25
